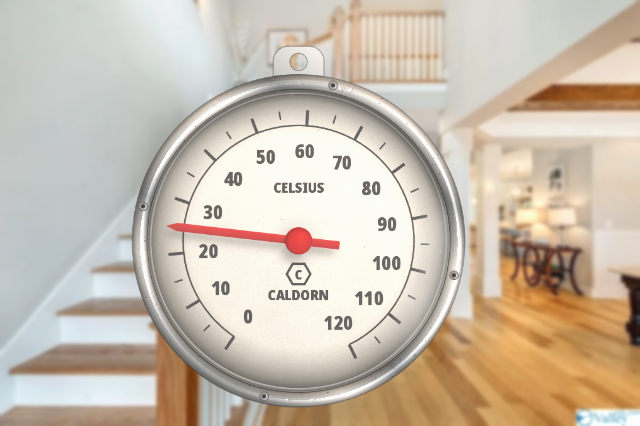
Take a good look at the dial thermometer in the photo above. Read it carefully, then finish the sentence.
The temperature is 25 °C
